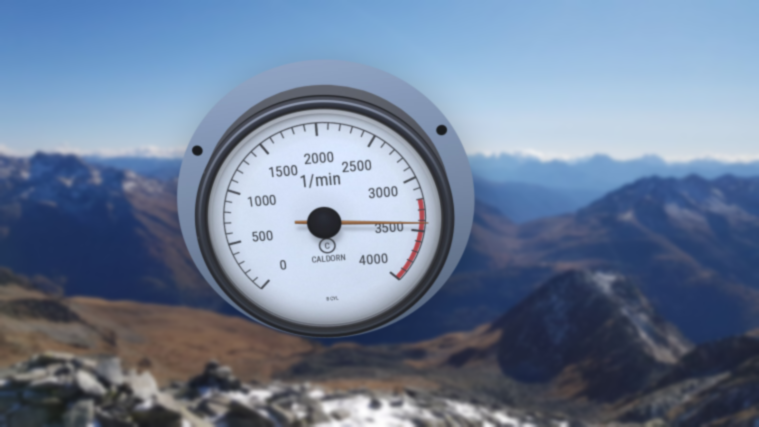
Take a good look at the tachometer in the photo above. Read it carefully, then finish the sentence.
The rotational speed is 3400 rpm
